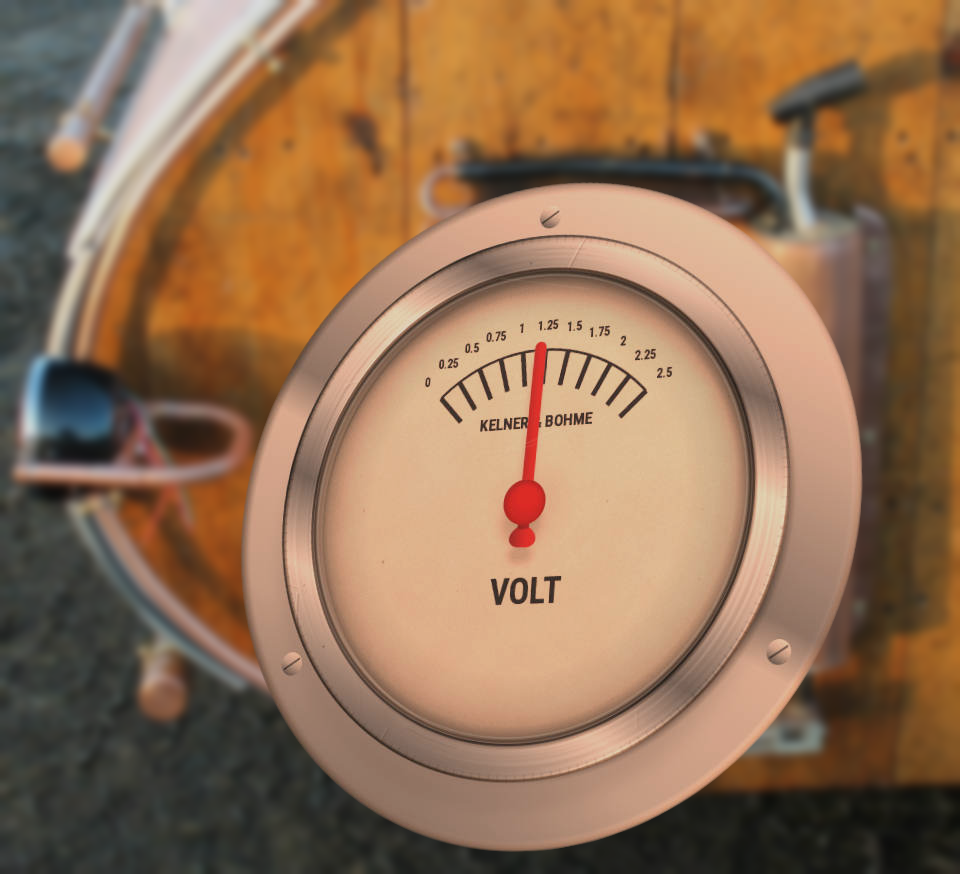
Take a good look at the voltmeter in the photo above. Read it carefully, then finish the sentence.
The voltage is 1.25 V
